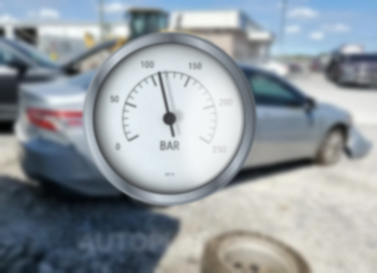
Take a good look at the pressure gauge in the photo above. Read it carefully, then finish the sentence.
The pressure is 110 bar
